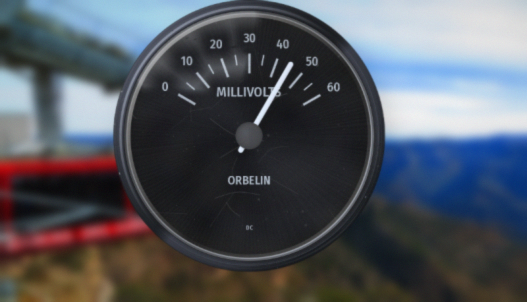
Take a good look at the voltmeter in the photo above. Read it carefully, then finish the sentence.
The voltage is 45 mV
